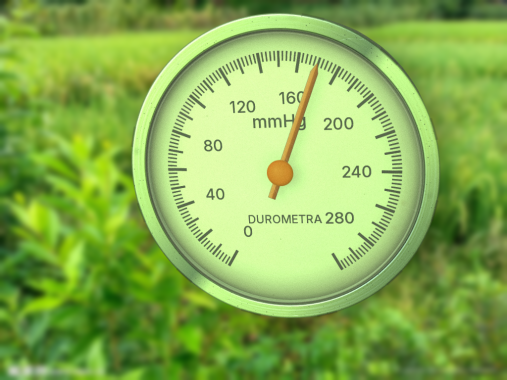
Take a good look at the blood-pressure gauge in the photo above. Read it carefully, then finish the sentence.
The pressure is 170 mmHg
